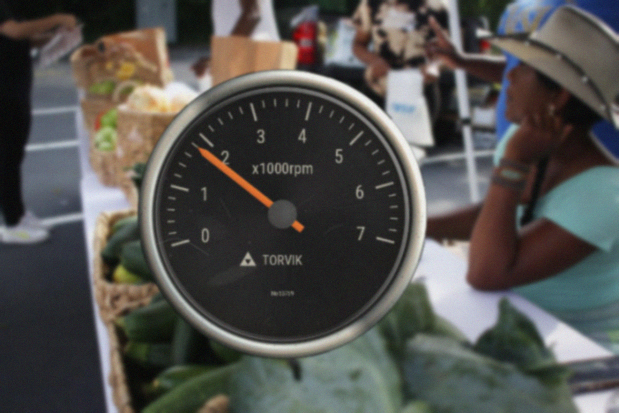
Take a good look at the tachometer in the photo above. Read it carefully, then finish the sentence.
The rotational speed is 1800 rpm
